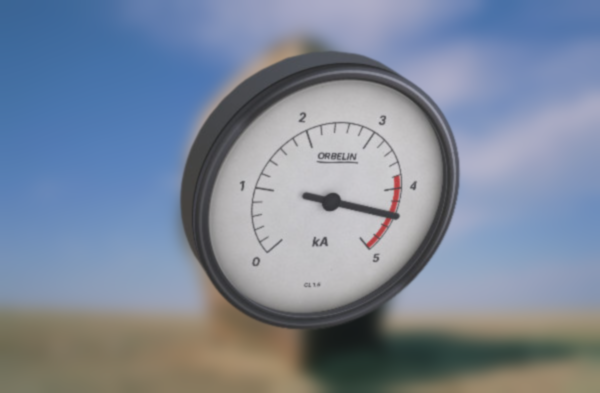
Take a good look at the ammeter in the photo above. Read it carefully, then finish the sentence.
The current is 4.4 kA
